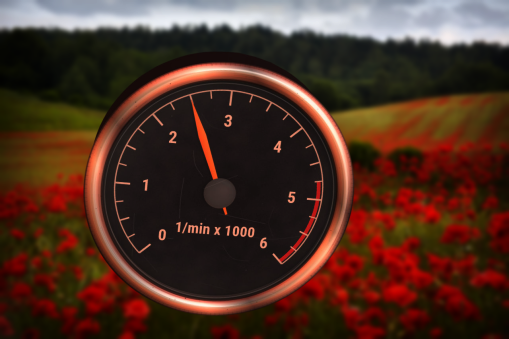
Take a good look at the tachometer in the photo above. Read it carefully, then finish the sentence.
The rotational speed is 2500 rpm
